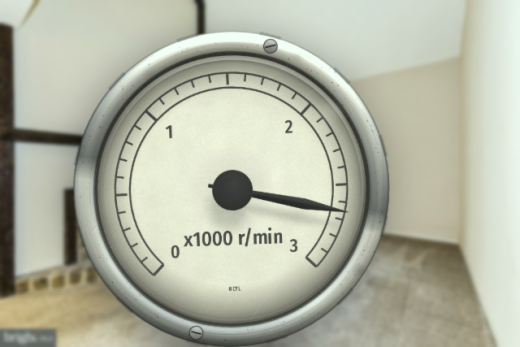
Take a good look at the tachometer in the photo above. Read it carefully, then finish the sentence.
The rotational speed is 2650 rpm
